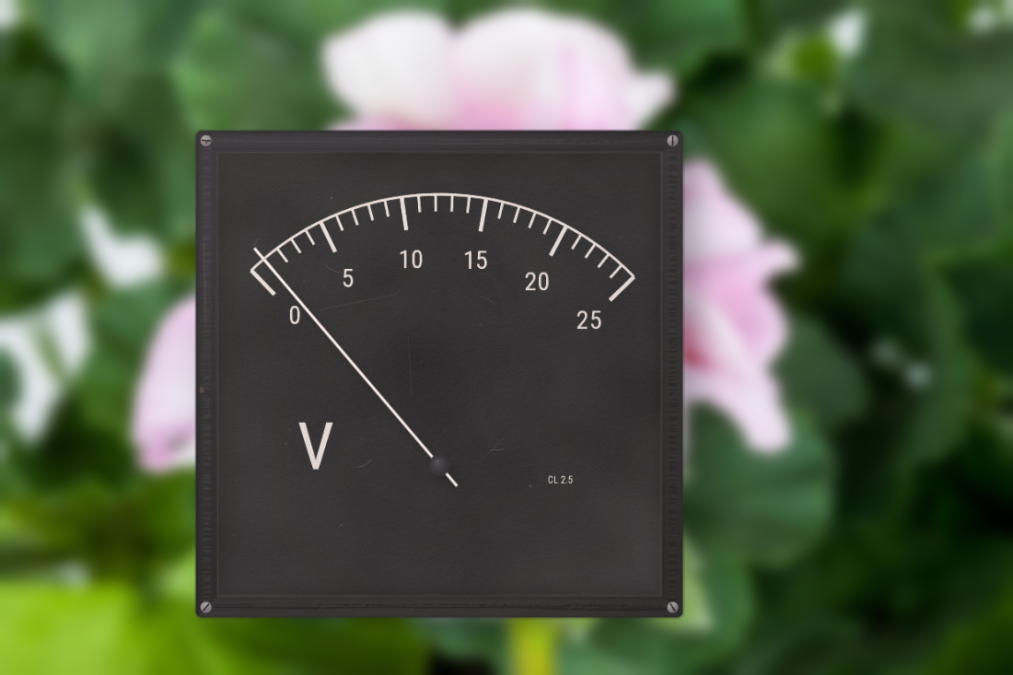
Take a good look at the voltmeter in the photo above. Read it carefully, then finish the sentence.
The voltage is 1 V
